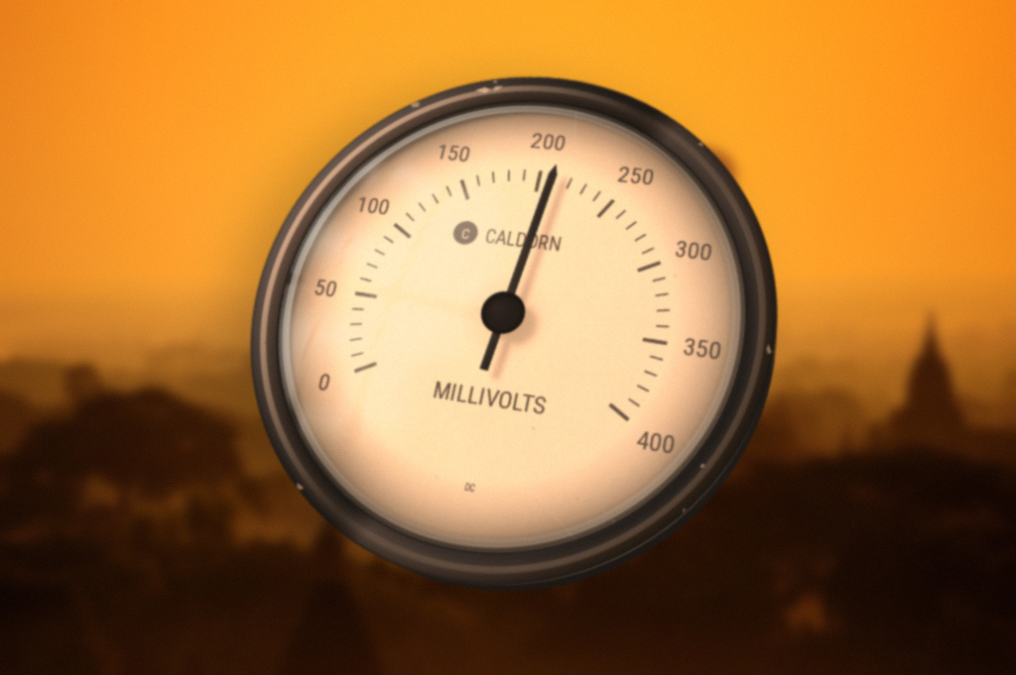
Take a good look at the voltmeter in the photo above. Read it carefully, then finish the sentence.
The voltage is 210 mV
